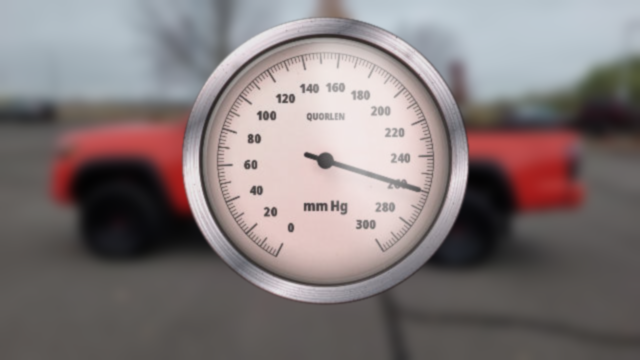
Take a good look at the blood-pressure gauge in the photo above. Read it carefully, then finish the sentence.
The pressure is 260 mmHg
